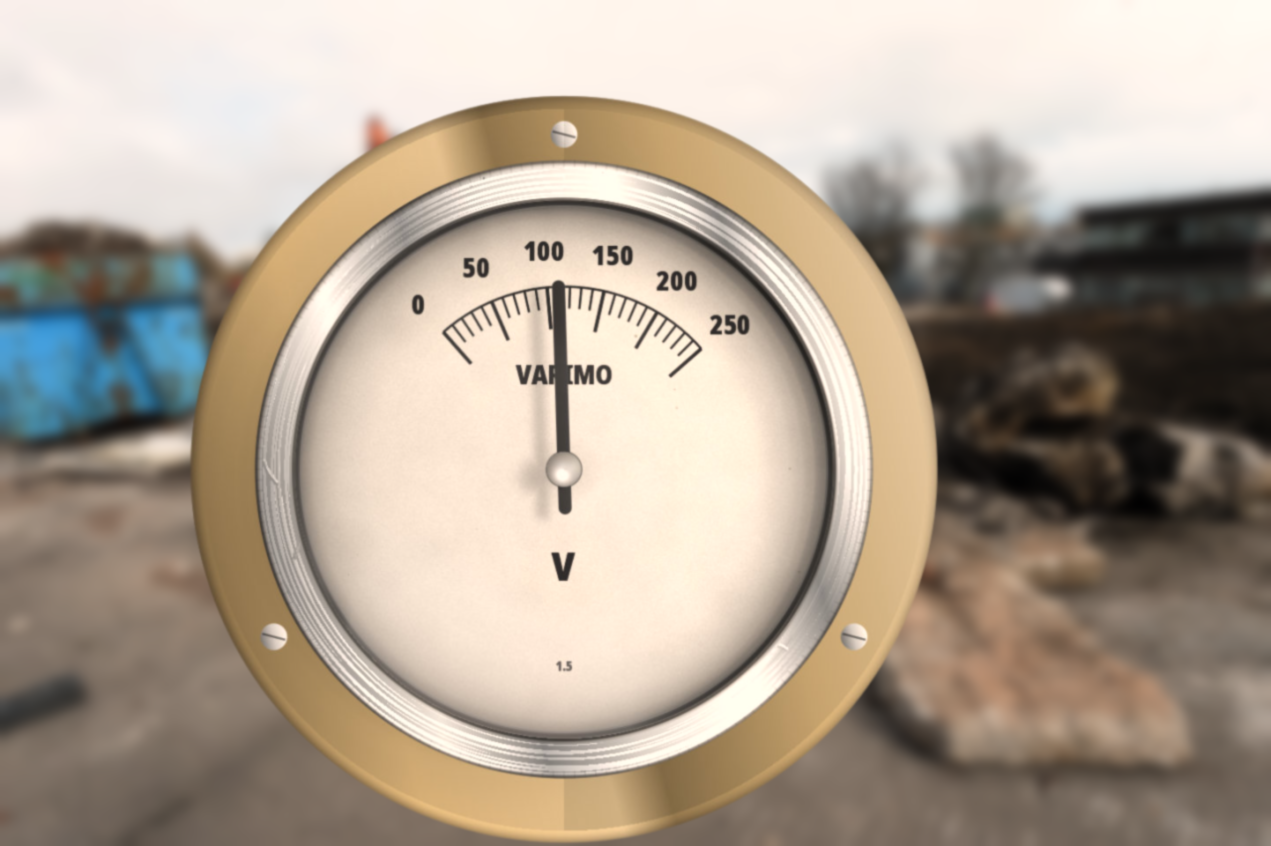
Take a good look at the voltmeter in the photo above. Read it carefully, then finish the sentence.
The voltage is 110 V
